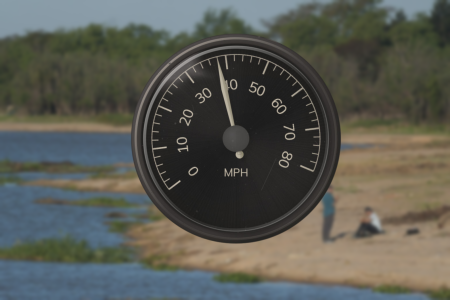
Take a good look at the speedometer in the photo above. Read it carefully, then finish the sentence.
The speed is 38 mph
